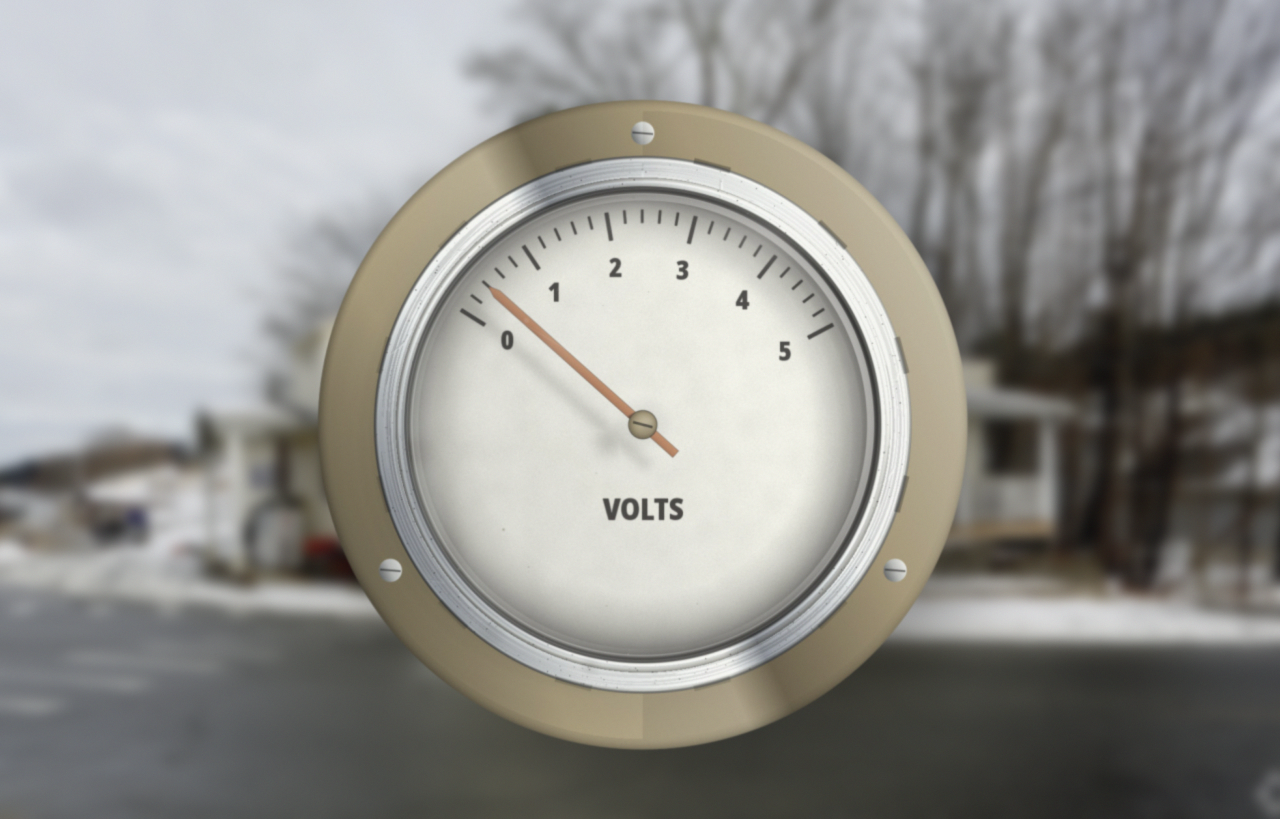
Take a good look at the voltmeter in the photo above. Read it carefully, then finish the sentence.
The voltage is 0.4 V
